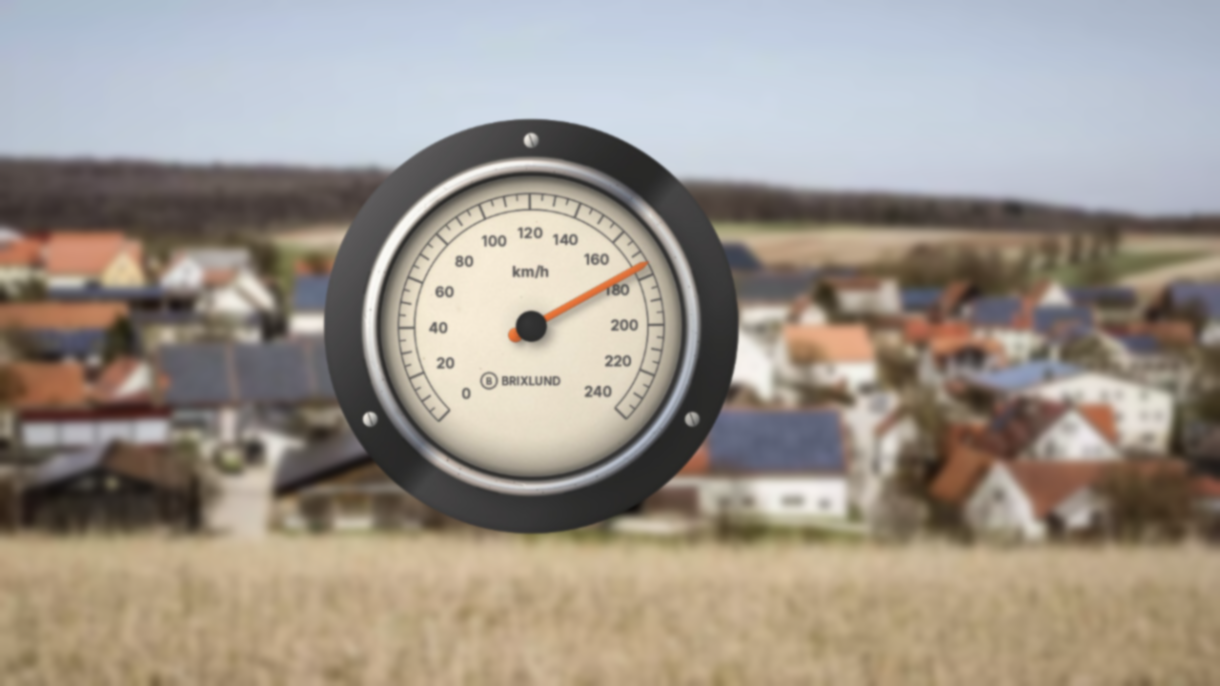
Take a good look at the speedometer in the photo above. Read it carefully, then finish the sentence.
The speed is 175 km/h
